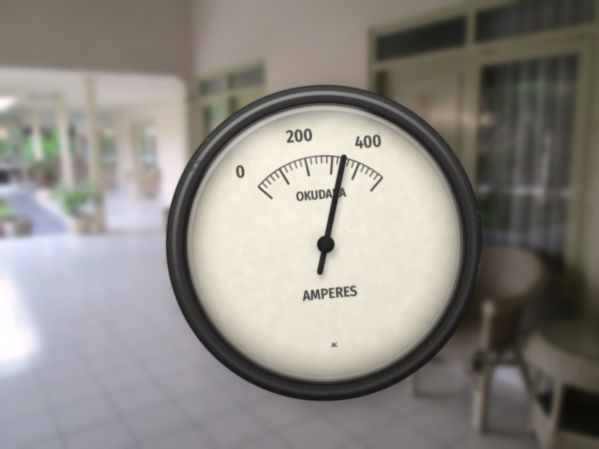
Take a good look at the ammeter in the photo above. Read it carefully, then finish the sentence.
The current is 340 A
